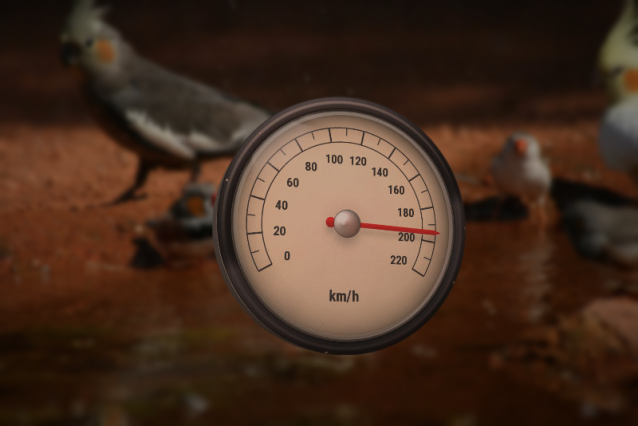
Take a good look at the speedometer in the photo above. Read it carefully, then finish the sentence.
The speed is 195 km/h
